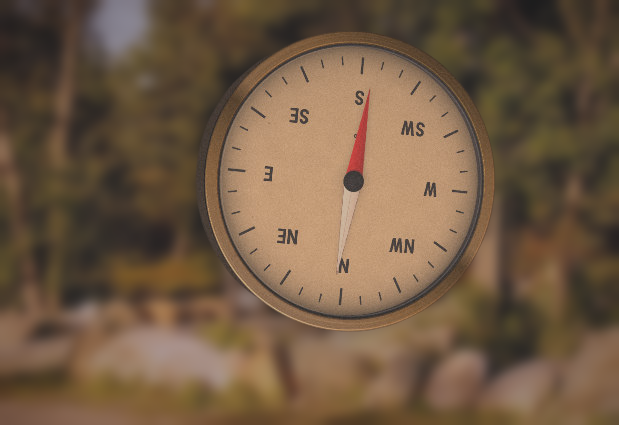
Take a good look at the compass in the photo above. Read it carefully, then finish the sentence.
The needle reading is 185 °
